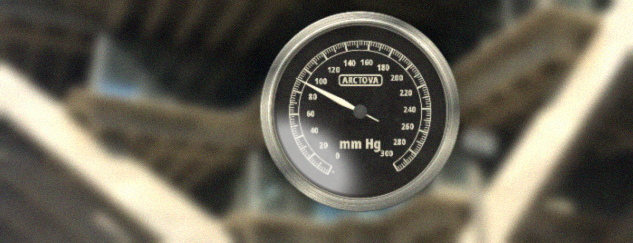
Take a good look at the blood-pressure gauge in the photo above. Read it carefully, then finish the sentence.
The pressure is 90 mmHg
